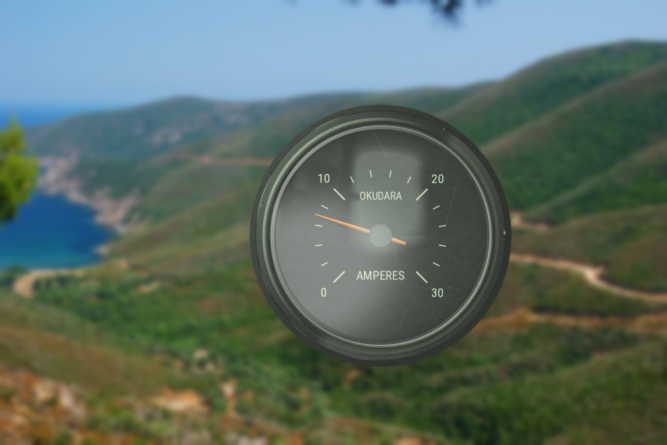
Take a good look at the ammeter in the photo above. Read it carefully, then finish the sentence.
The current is 7 A
